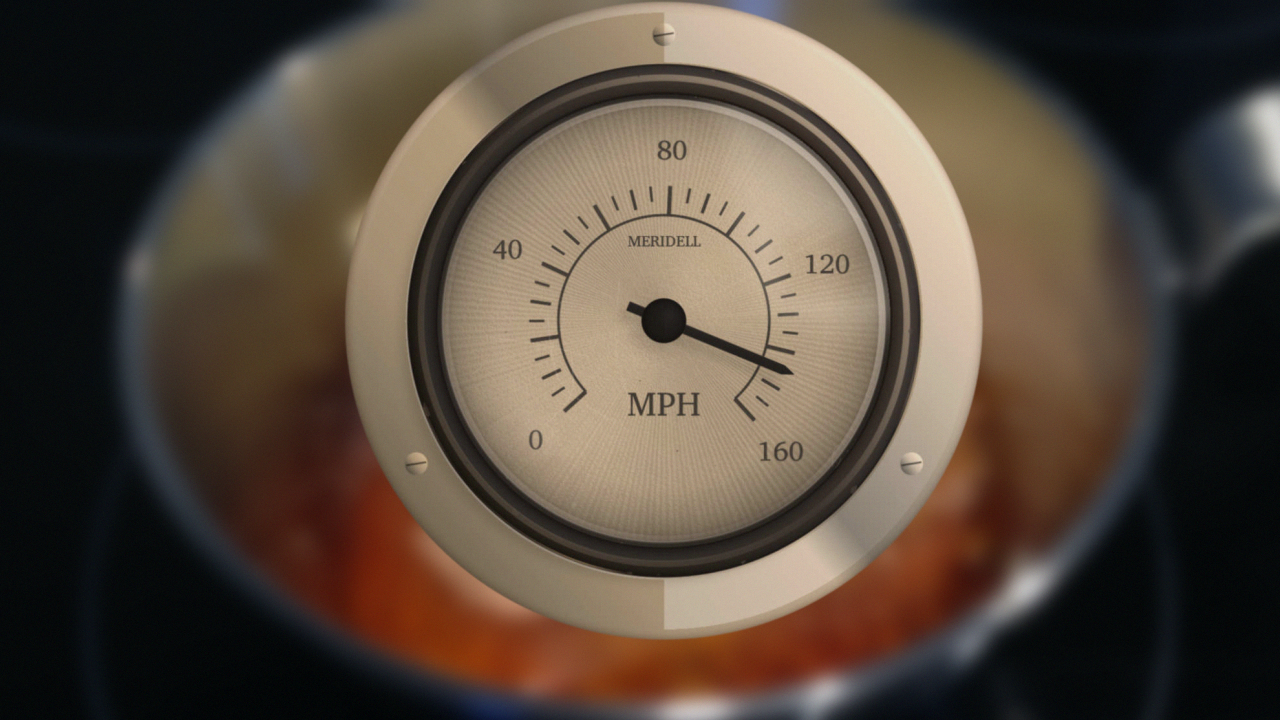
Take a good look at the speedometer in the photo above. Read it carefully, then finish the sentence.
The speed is 145 mph
